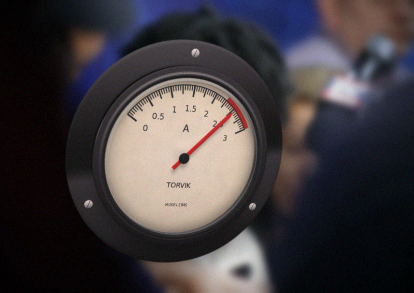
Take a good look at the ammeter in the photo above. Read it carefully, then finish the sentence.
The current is 2.5 A
